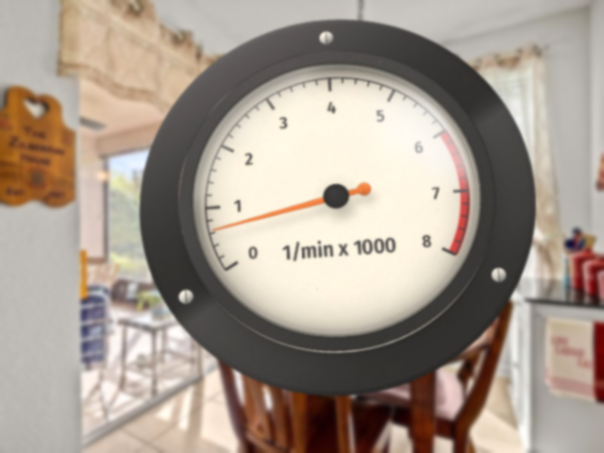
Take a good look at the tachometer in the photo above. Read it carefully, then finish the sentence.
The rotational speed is 600 rpm
